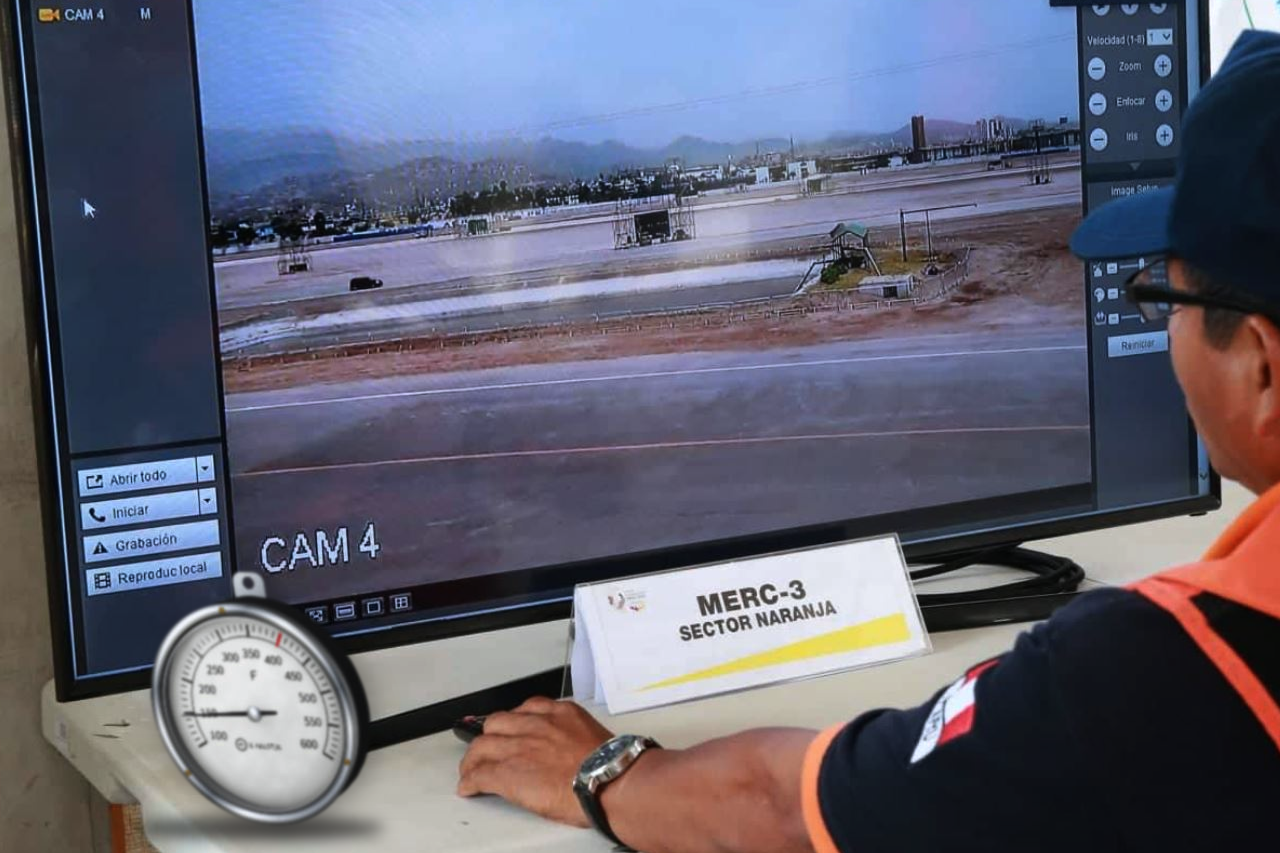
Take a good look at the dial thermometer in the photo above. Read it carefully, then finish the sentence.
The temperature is 150 °F
